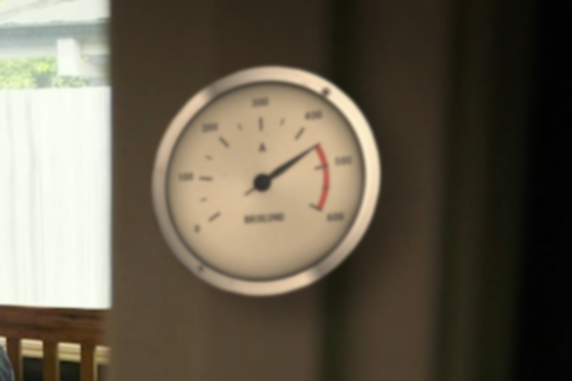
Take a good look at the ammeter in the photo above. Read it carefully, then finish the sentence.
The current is 450 A
